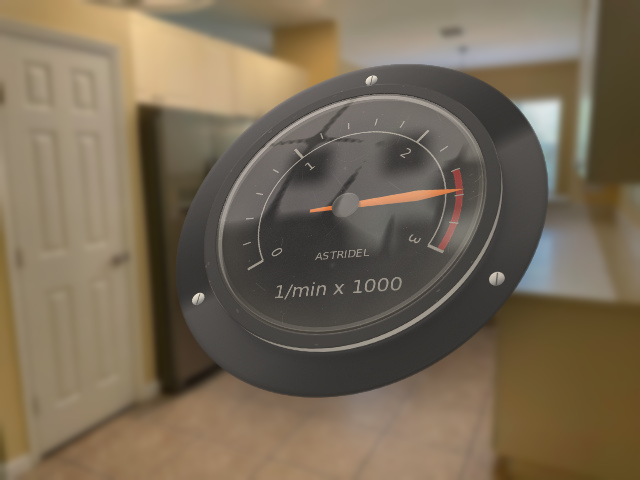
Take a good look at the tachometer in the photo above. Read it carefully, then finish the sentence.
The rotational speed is 2600 rpm
